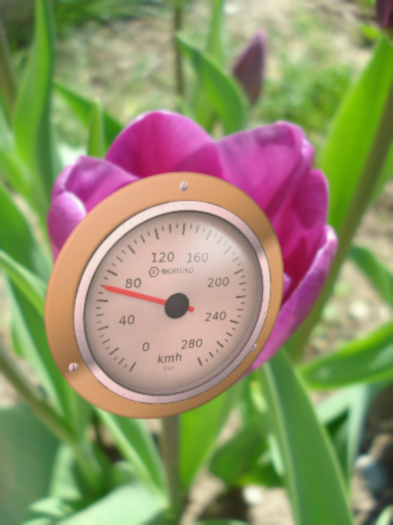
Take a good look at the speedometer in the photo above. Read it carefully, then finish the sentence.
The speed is 70 km/h
